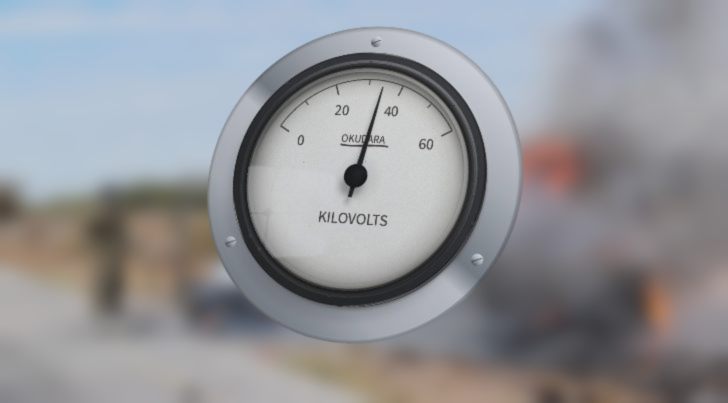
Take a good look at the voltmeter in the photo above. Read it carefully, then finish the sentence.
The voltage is 35 kV
